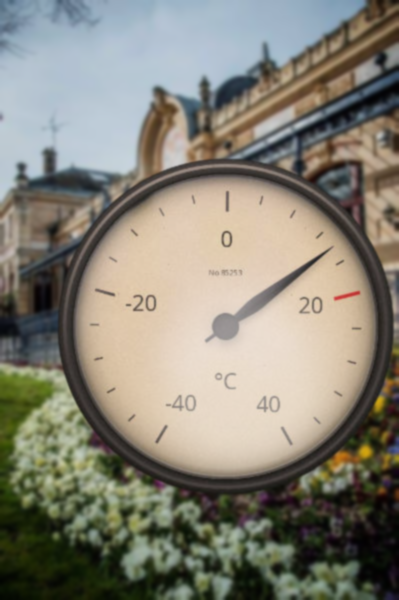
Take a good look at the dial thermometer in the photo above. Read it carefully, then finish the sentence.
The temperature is 14 °C
